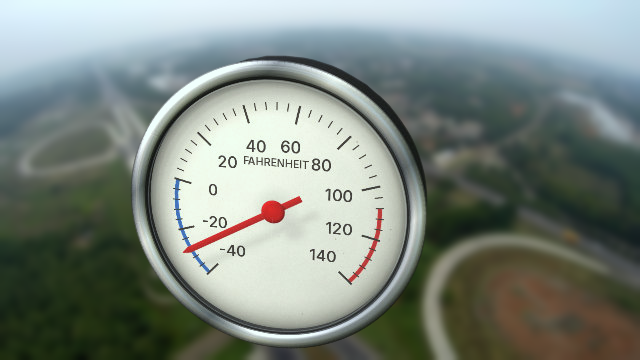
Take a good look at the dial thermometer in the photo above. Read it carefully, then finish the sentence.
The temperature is -28 °F
